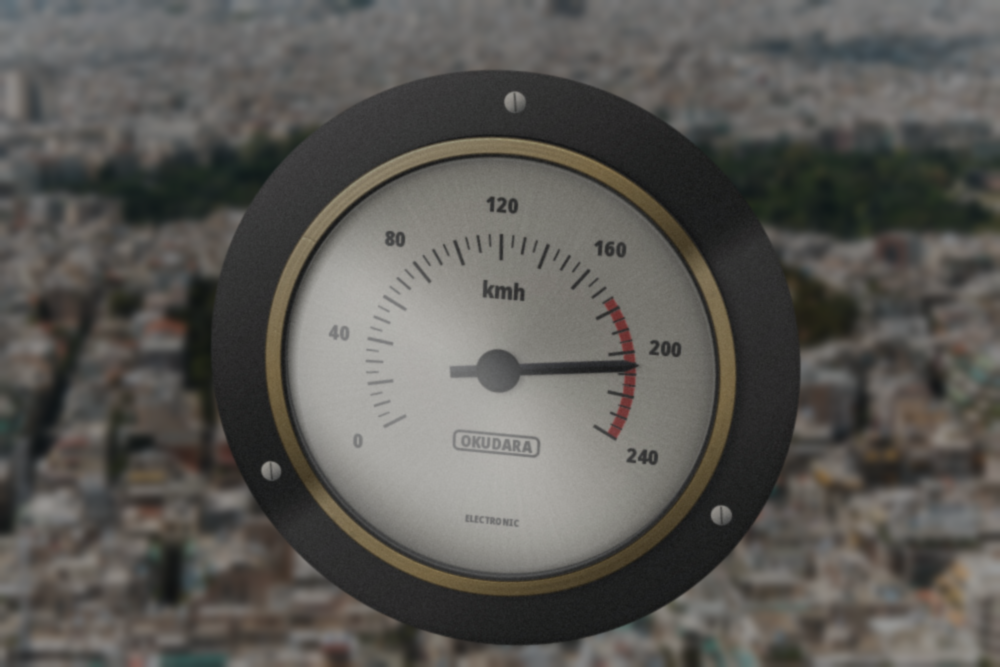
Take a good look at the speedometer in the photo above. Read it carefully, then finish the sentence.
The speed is 205 km/h
